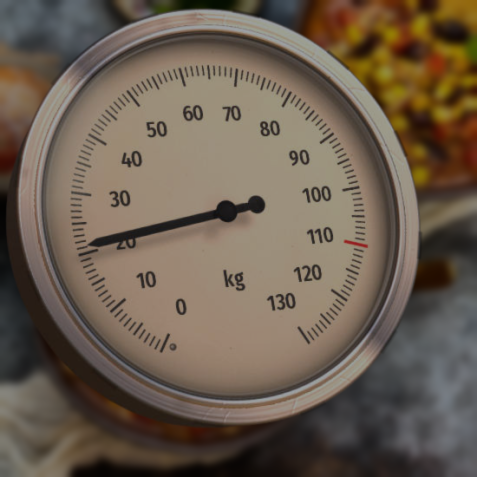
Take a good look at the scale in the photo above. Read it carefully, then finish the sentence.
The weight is 21 kg
